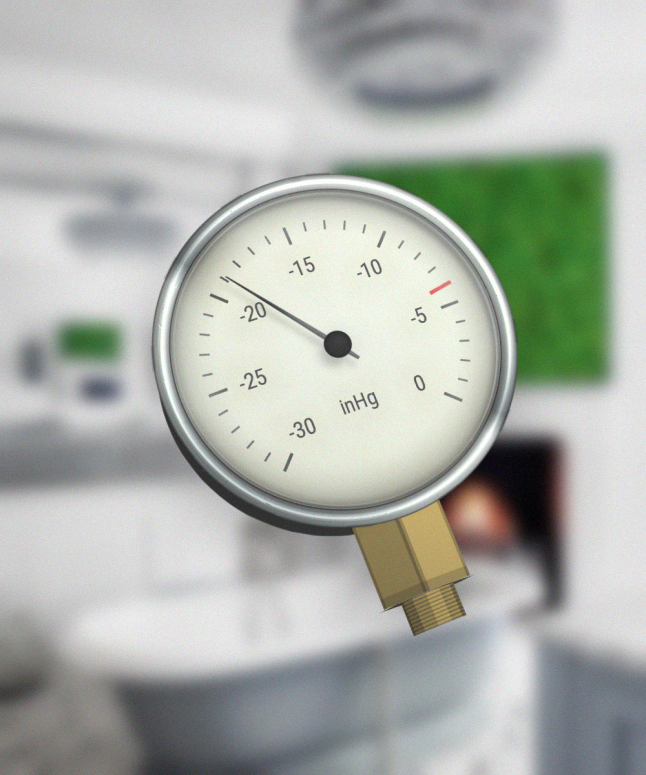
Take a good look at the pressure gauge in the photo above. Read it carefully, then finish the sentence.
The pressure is -19 inHg
